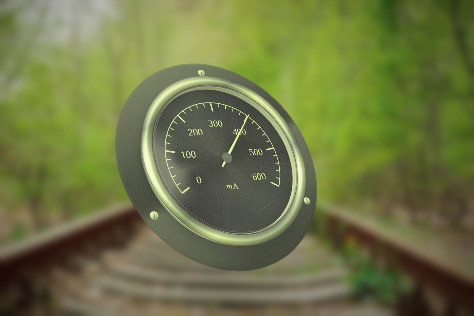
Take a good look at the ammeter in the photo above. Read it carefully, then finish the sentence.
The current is 400 mA
